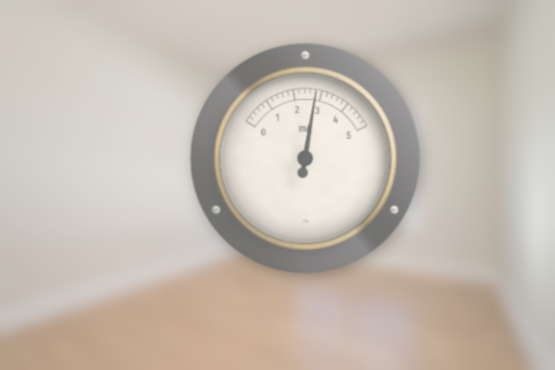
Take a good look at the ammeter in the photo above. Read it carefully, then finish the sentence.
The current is 2.8 mA
